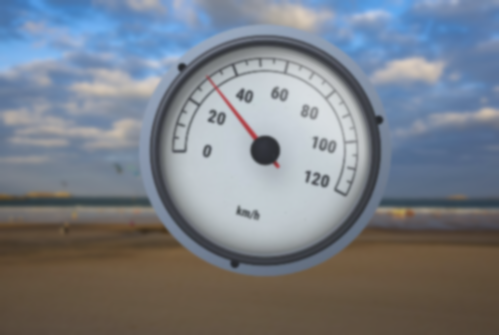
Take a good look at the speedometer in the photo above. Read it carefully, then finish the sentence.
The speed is 30 km/h
